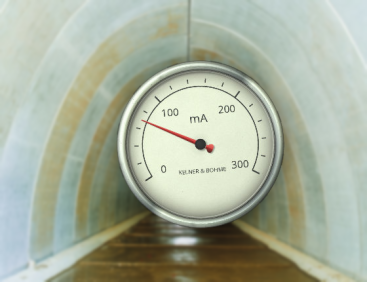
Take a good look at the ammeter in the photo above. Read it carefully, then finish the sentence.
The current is 70 mA
